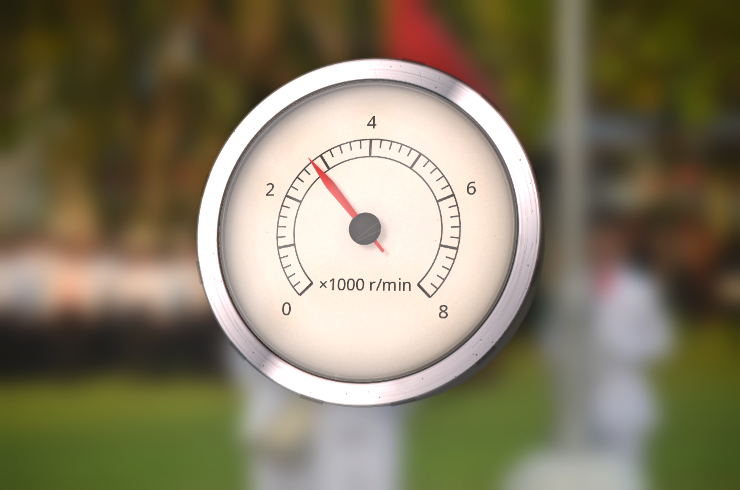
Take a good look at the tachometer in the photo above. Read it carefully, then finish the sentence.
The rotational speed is 2800 rpm
